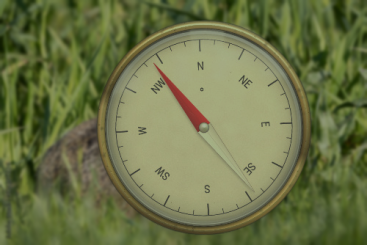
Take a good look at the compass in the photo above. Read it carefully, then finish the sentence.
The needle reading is 325 °
